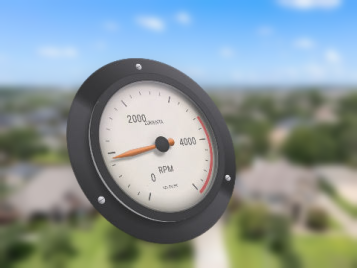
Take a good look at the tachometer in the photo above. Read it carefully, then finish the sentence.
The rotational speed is 900 rpm
